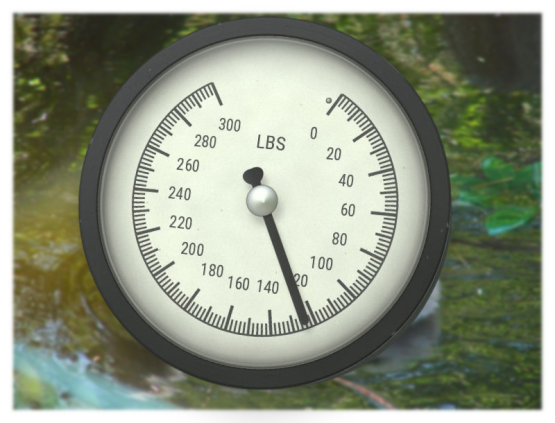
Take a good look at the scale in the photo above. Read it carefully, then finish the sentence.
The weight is 124 lb
